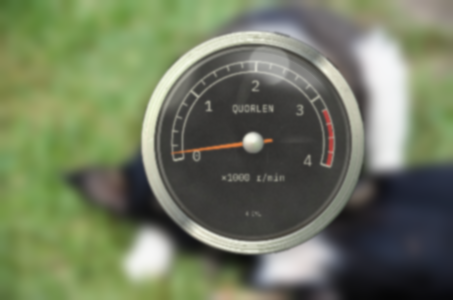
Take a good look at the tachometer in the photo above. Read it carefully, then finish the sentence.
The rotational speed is 100 rpm
